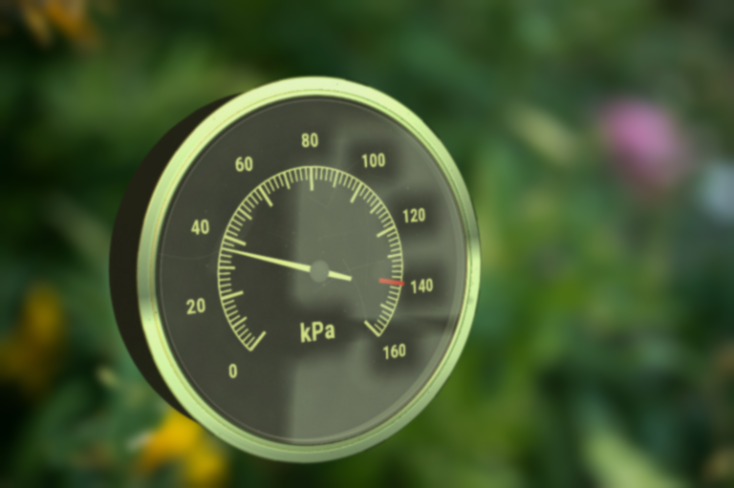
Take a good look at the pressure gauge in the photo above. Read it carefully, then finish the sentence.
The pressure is 36 kPa
